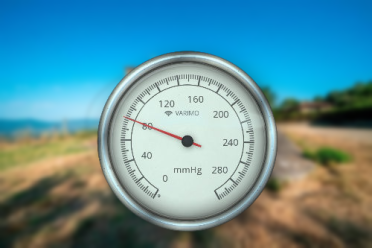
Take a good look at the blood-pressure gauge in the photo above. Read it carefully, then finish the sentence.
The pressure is 80 mmHg
